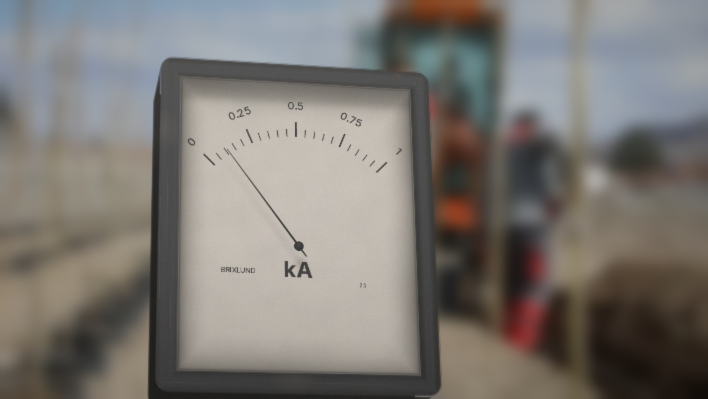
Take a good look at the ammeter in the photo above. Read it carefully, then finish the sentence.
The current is 0.1 kA
